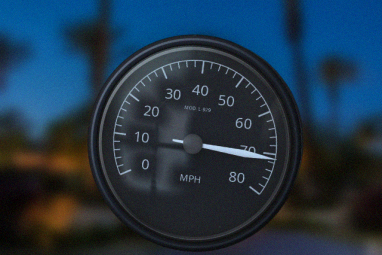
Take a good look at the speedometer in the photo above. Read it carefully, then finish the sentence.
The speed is 71 mph
